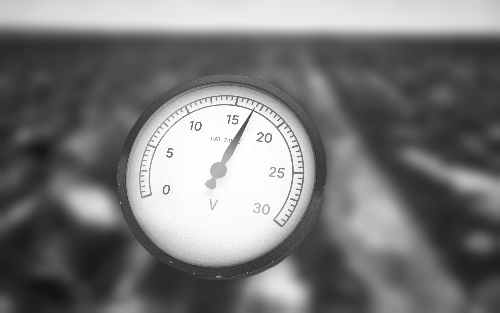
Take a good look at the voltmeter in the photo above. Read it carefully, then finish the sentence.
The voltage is 17 V
